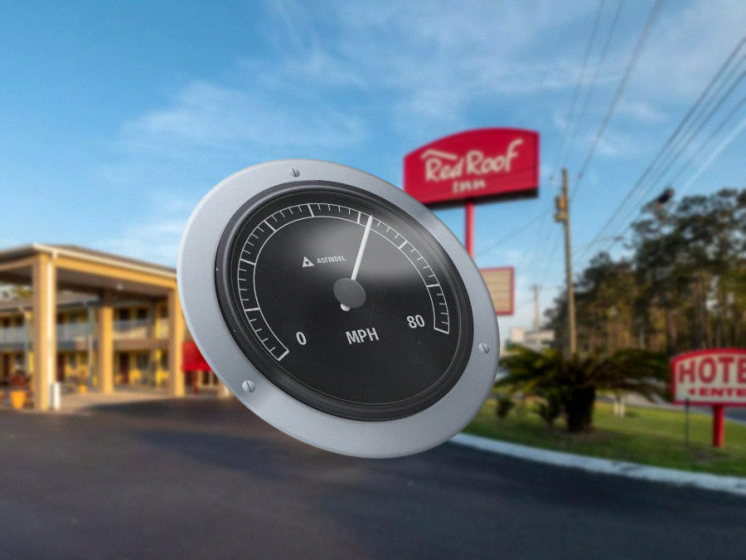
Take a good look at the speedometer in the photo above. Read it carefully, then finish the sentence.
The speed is 52 mph
